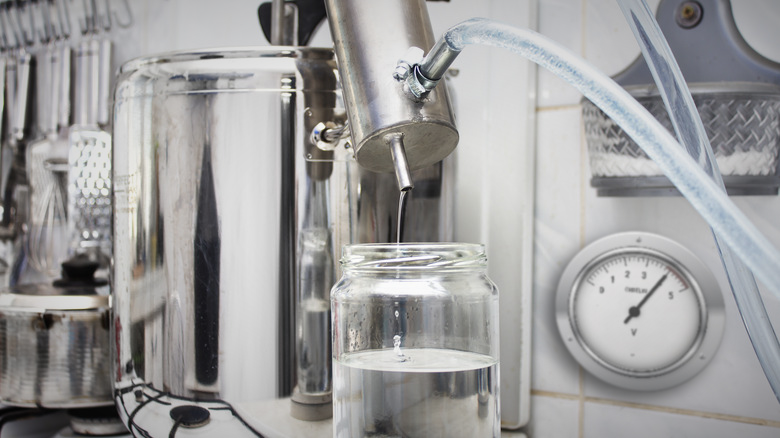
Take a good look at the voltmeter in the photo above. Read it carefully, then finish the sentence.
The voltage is 4 V
